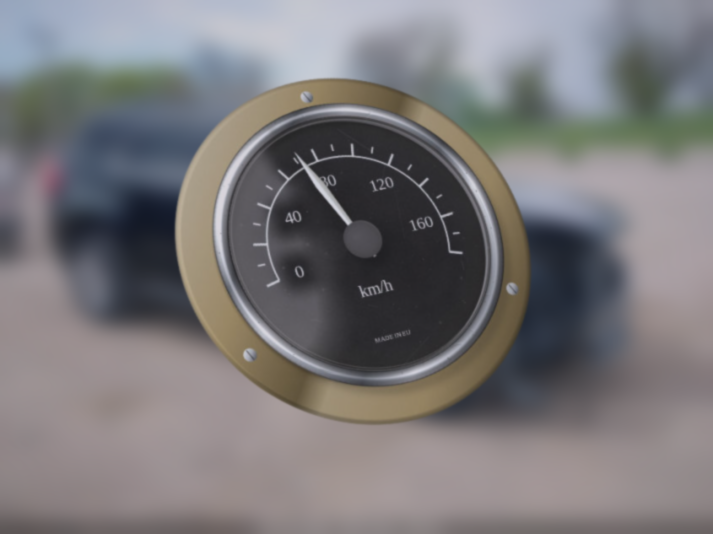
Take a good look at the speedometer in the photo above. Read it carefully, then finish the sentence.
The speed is 70 km/h
